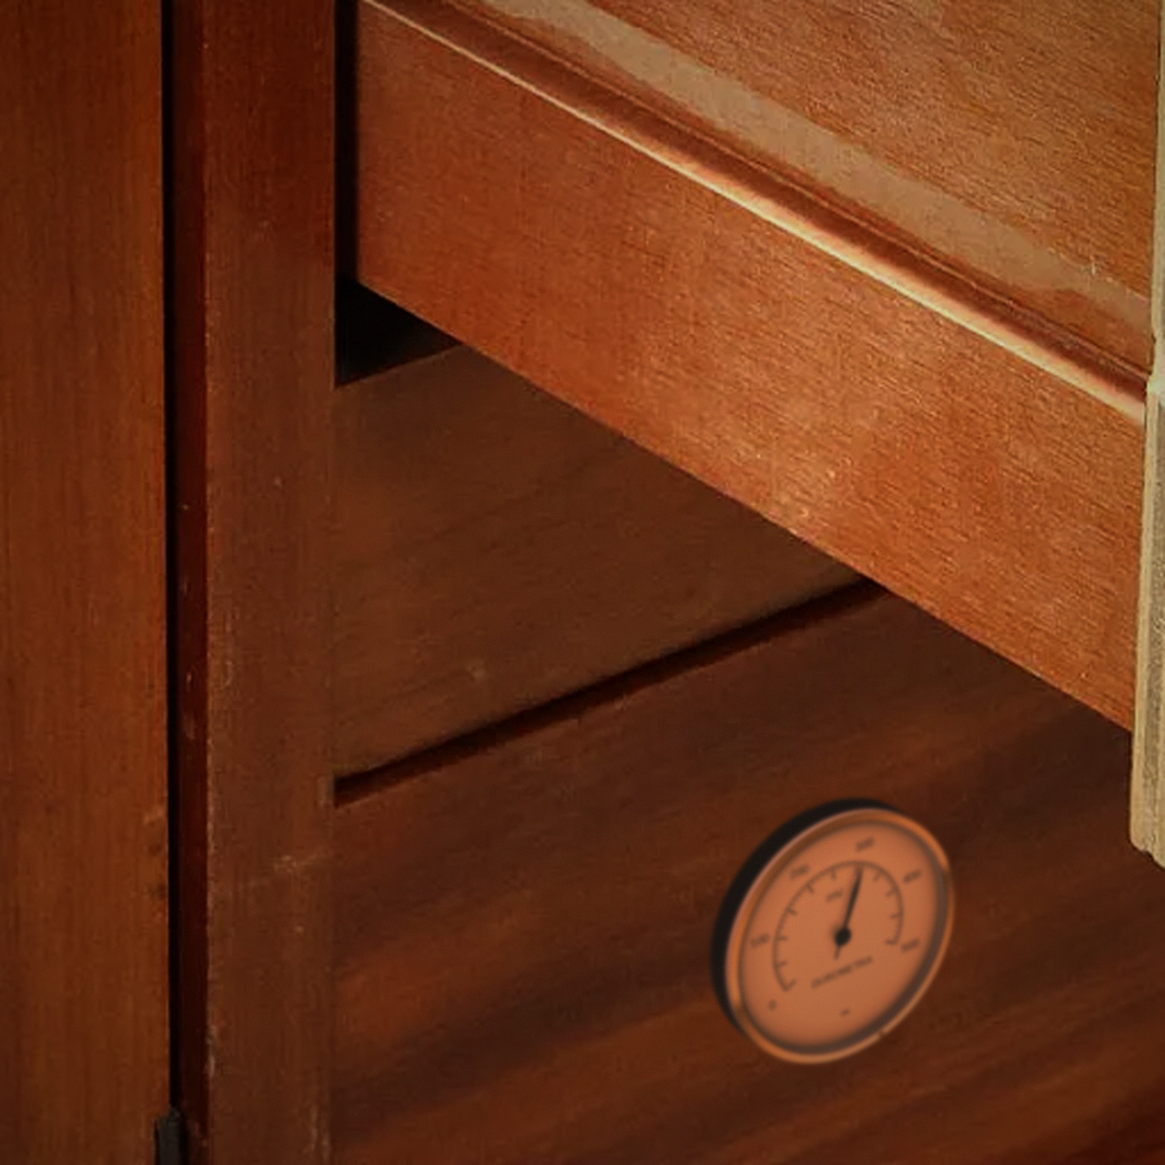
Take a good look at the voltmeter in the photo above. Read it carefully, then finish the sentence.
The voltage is 300 mV
